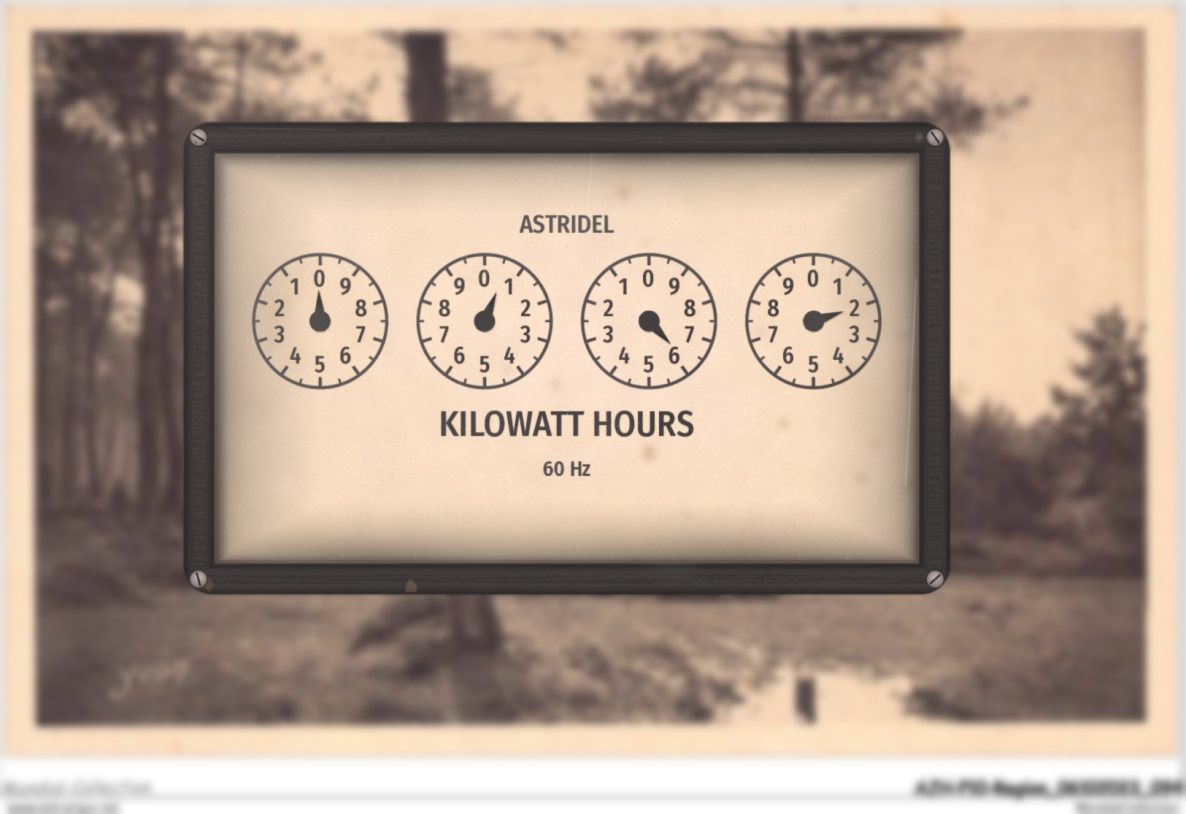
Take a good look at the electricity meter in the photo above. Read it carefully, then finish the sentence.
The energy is 62 kWh
